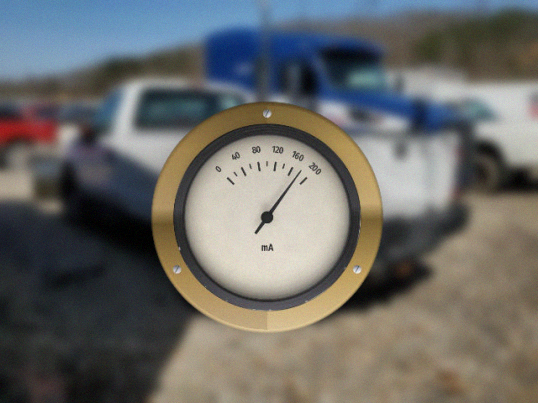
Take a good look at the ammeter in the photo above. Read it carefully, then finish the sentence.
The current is 180 mA
